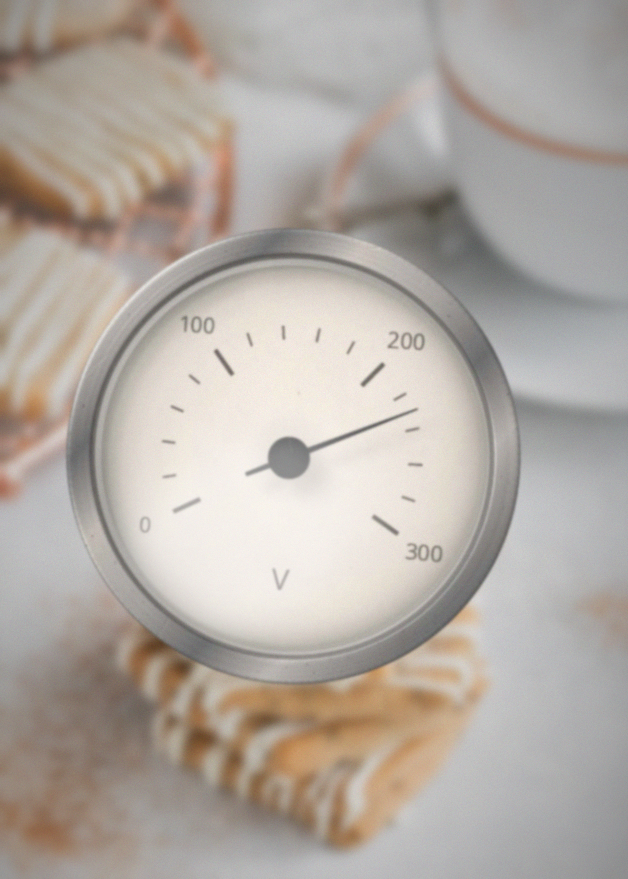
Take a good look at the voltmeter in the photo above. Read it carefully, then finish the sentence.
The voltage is 230 V
